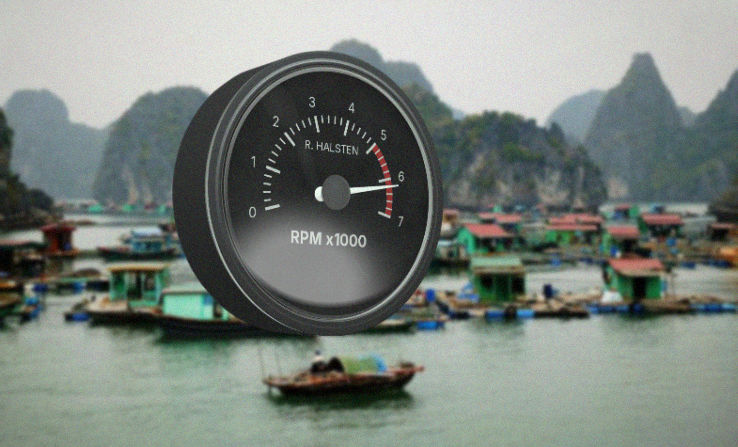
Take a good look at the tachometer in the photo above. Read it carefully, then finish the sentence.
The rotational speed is 6200 rpm
